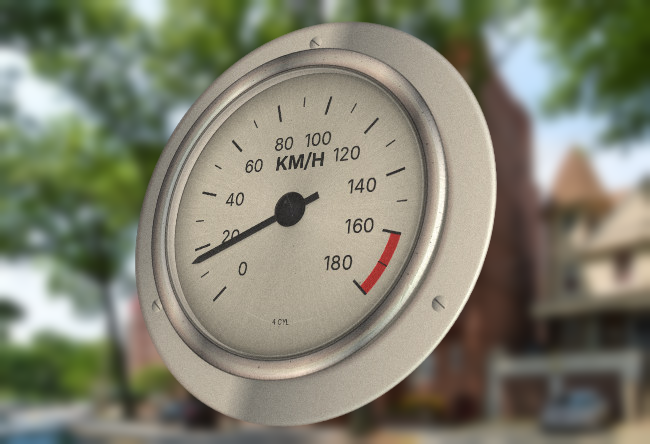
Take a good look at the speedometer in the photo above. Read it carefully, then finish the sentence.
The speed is 15 km/h
